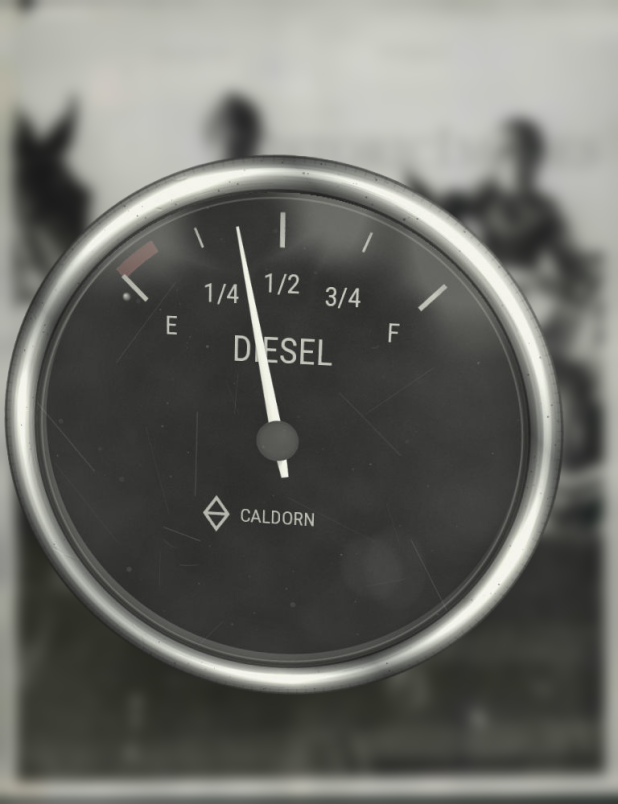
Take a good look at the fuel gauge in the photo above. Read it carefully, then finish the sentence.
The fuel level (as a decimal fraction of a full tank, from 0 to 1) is 0.375
